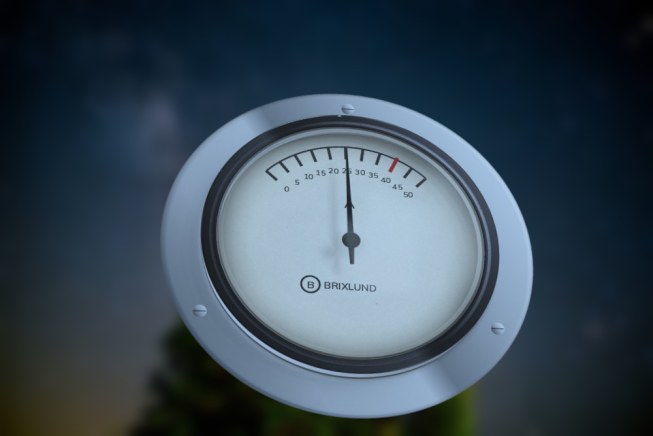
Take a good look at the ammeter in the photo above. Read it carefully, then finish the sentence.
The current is 25 A
